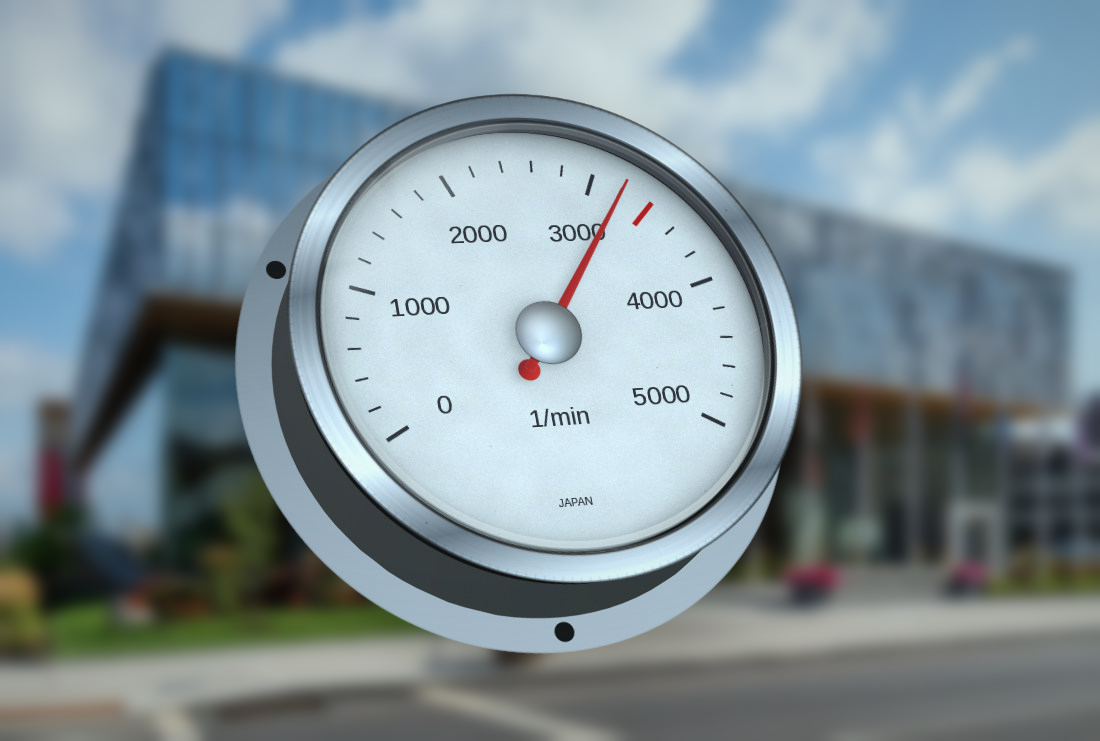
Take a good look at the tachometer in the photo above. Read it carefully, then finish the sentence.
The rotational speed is 3200 rpm
